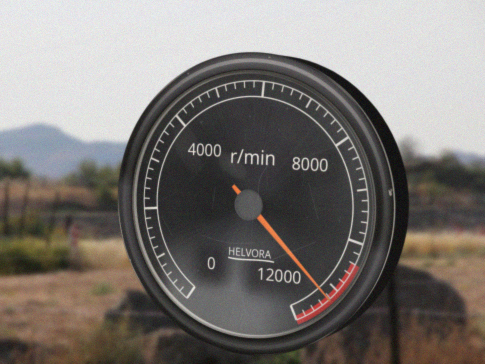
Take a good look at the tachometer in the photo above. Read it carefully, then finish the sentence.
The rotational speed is 11200 rpm
